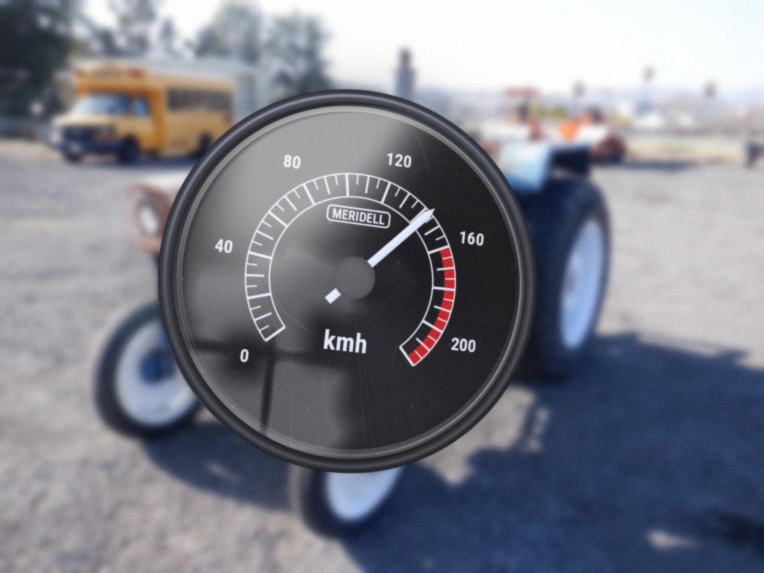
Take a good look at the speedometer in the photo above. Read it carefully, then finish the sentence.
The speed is 142.5 km/h
